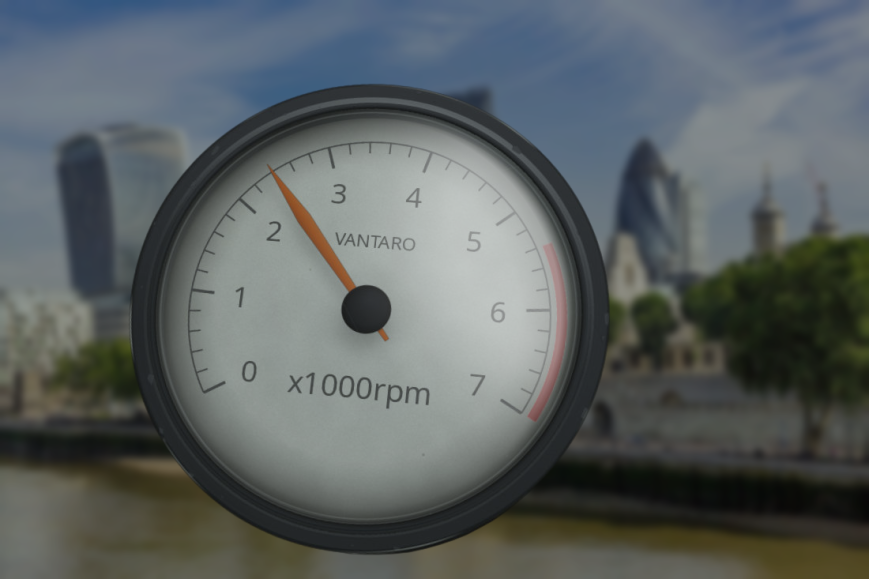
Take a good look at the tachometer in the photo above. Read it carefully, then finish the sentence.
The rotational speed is 2400 rpm
